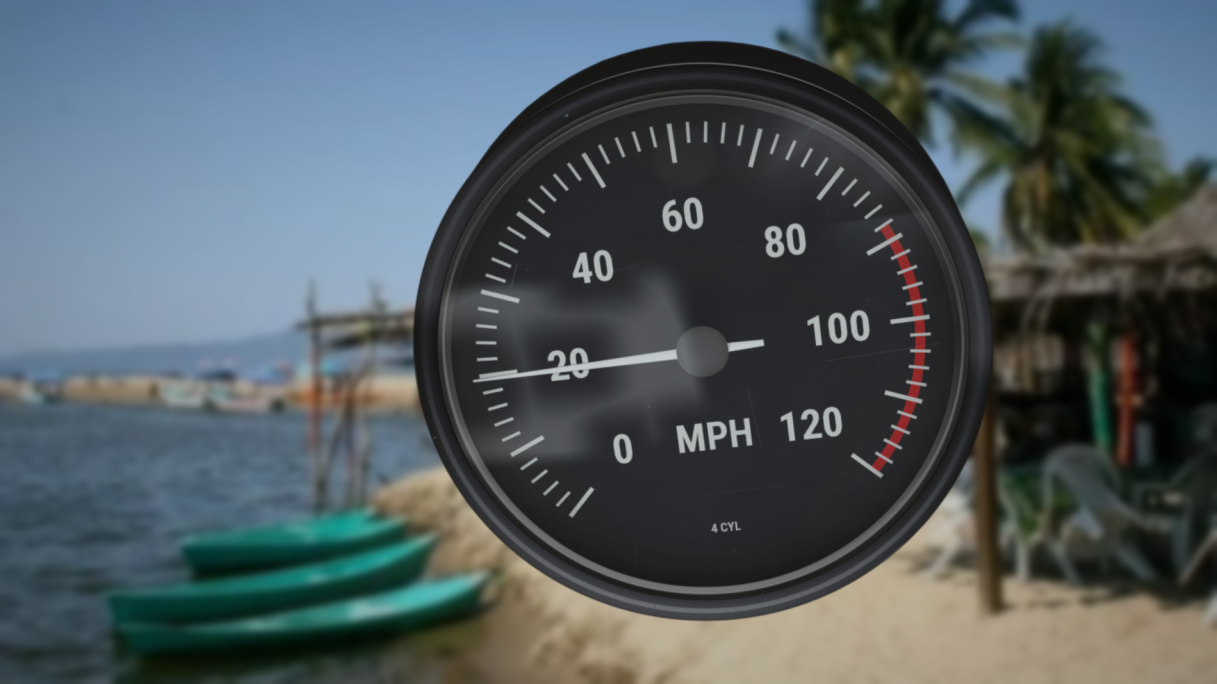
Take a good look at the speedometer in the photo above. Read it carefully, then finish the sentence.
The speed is 20 mph
